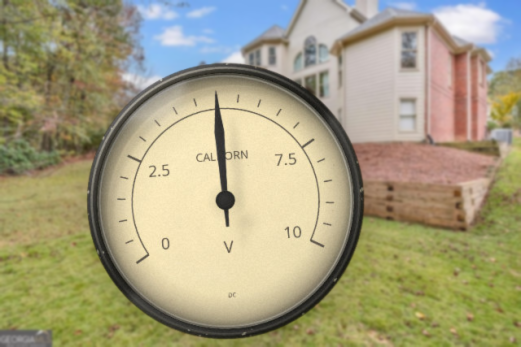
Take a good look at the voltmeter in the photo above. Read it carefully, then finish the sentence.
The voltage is 5 V
